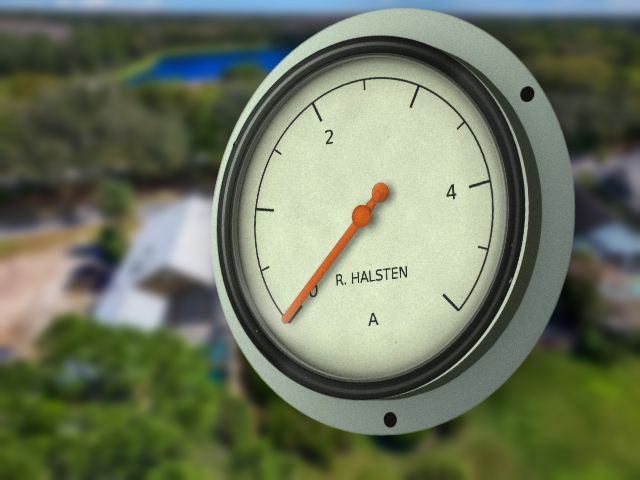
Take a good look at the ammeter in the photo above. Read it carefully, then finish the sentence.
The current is 0 A
